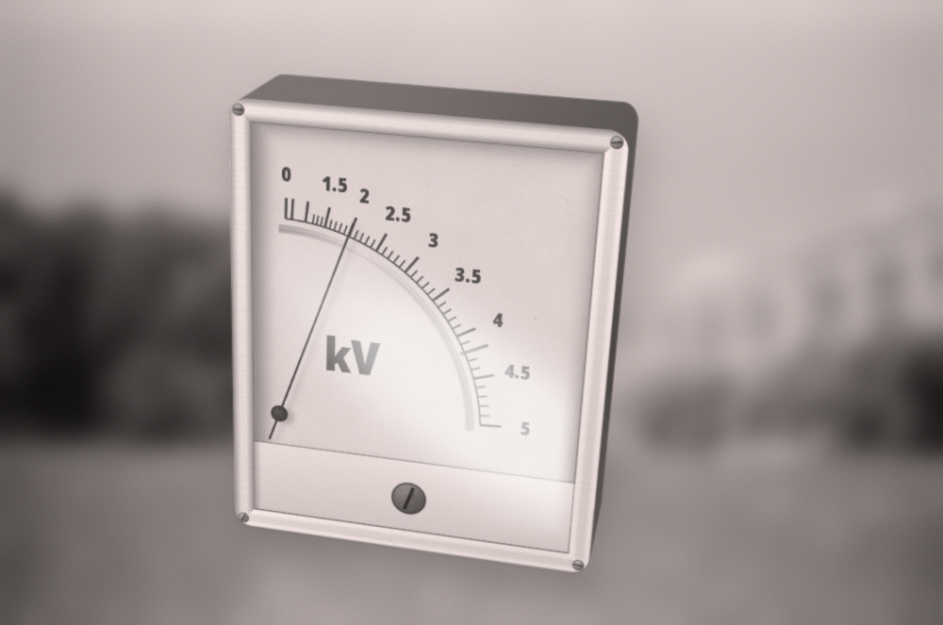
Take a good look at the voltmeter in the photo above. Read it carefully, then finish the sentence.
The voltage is 2 kV
